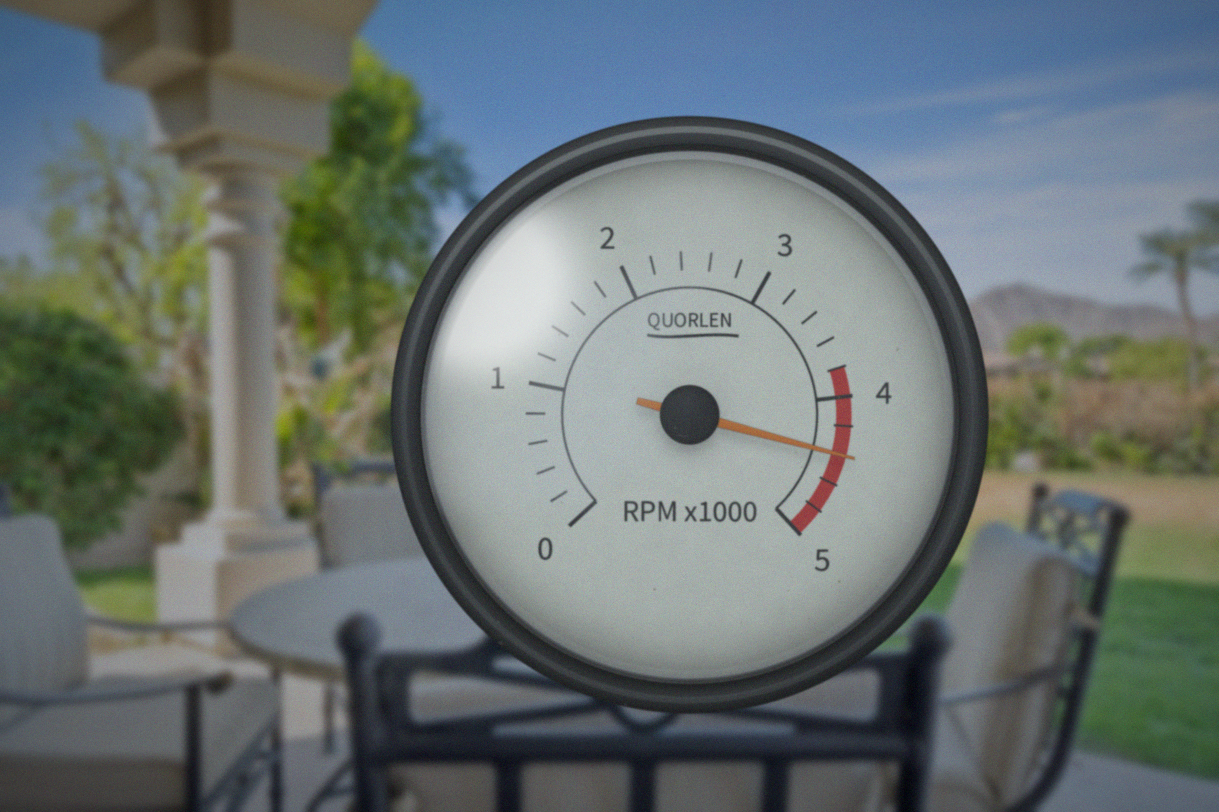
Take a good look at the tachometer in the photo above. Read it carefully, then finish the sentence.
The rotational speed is 4400 rpm
